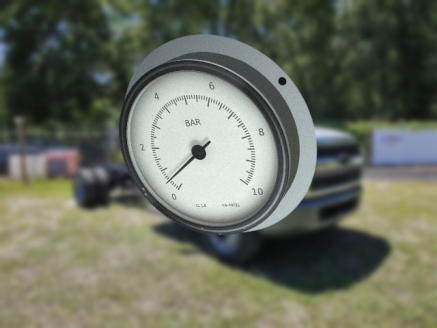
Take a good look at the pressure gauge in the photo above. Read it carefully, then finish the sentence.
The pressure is 0.5 bar
